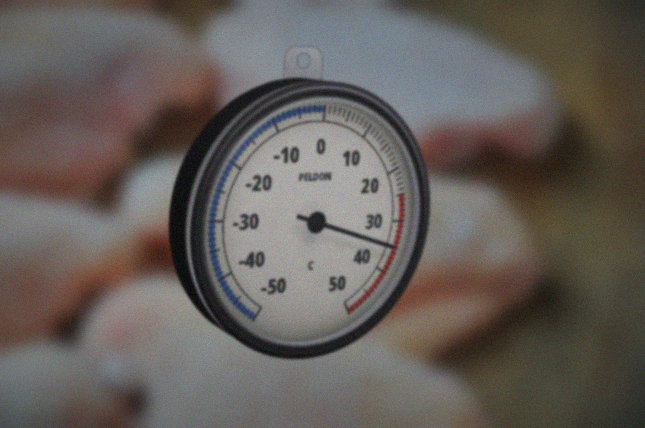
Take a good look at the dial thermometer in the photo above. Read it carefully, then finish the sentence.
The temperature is 35 °C
